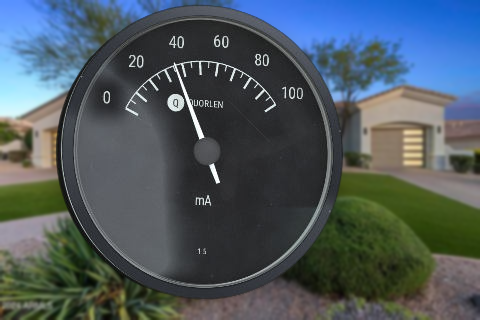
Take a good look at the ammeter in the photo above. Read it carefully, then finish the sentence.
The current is 35 mA
